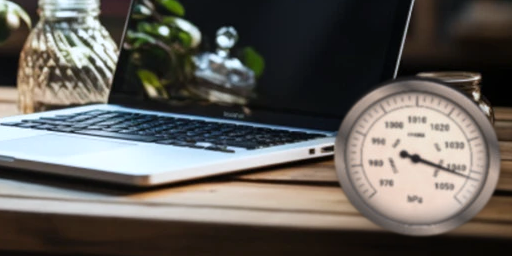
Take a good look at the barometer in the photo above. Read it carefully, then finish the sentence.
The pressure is 1042 hPa
